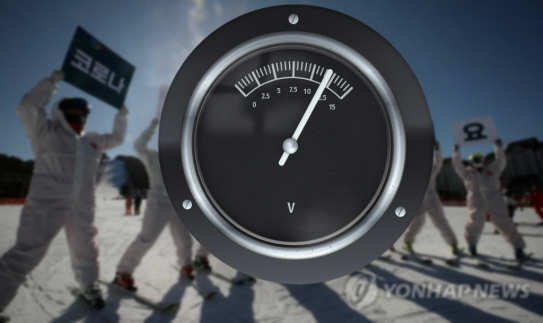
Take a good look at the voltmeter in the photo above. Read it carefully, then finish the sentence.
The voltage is 12 V
